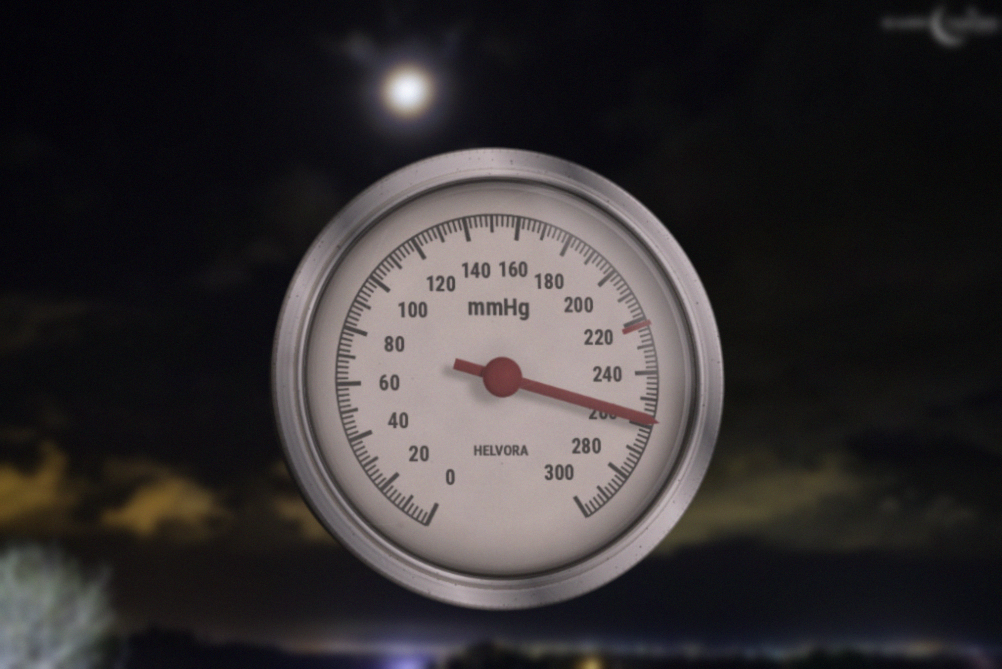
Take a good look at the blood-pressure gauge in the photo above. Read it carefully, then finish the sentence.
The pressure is 258 mmHg
